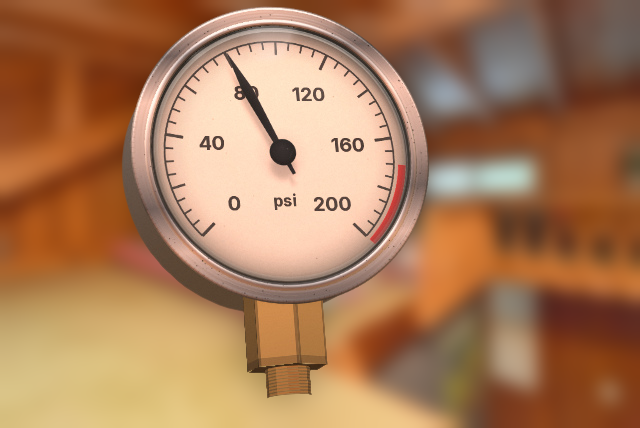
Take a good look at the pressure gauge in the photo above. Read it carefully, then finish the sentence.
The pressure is 80 psi
